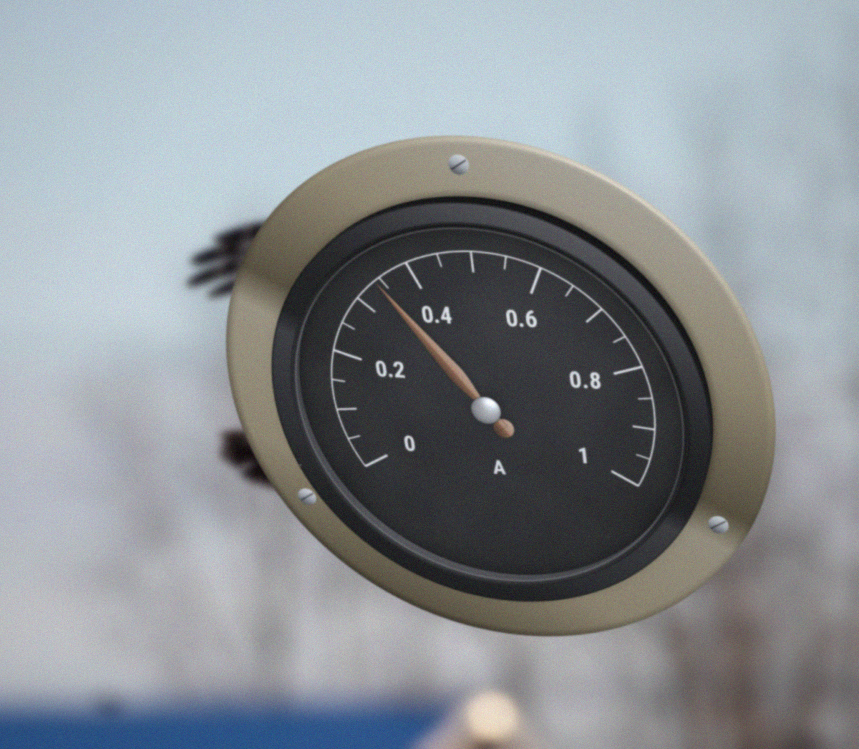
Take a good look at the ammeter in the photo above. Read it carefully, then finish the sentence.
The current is 0.35 A
